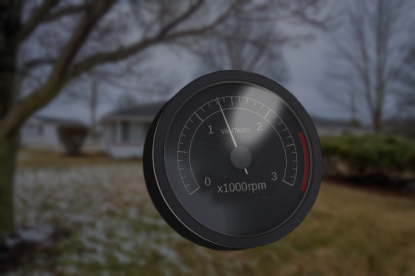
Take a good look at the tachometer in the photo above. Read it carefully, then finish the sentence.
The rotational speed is 1300 rpm
